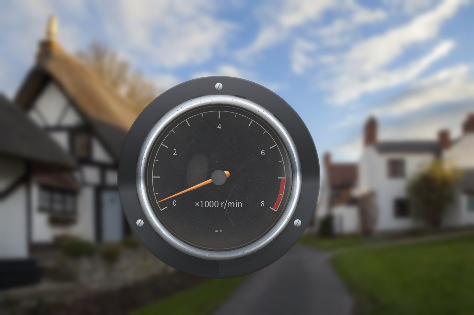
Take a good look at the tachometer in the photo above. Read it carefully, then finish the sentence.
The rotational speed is 250 rpm
